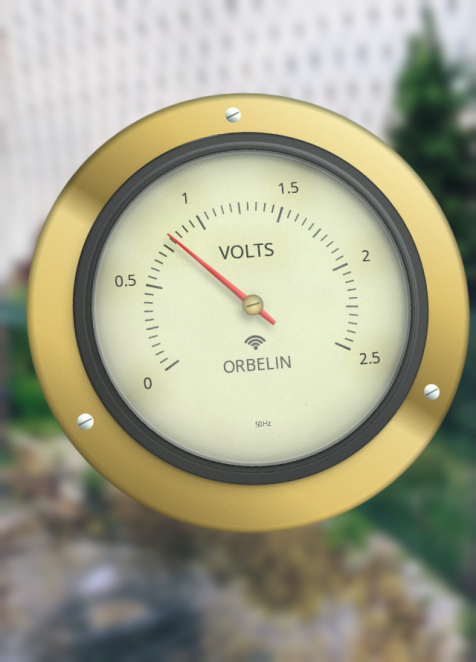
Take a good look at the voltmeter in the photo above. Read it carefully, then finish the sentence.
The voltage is 0.8 V
